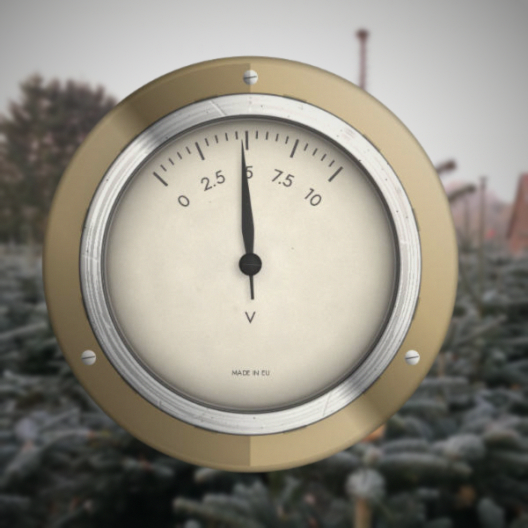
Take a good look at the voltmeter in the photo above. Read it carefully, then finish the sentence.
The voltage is 4.75 V
